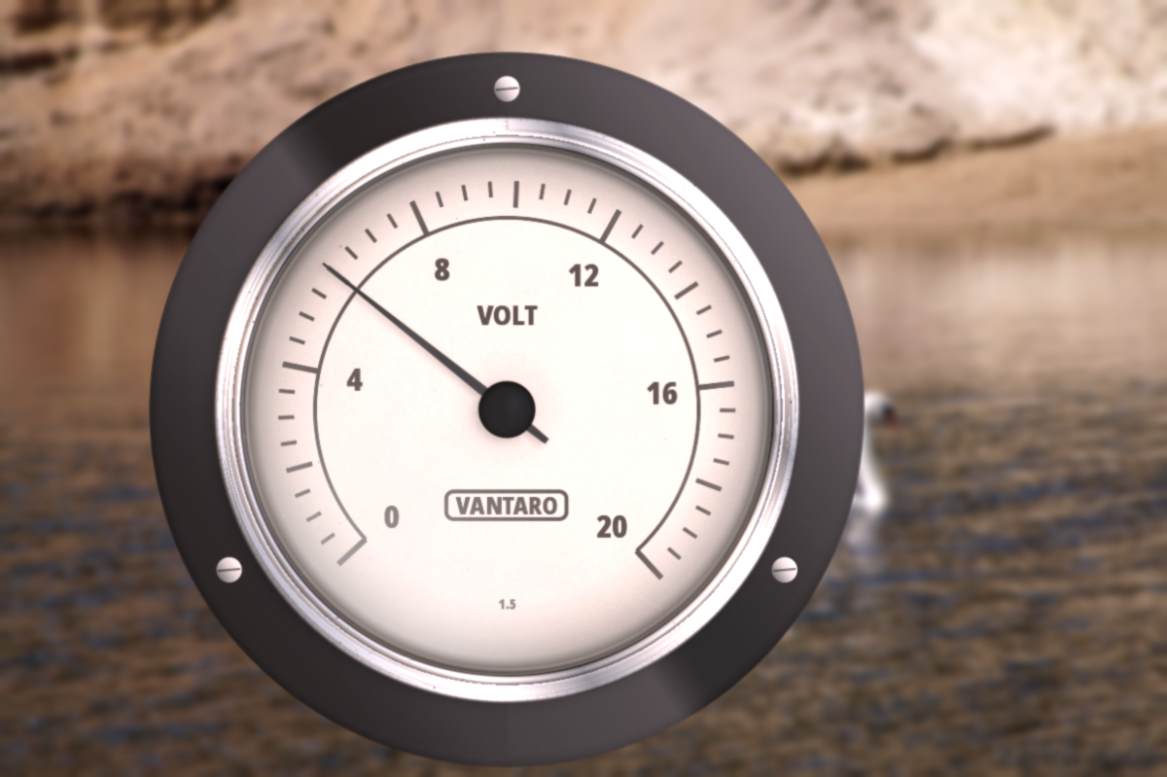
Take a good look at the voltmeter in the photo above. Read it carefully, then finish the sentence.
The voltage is 6 V
